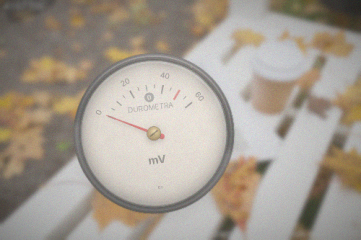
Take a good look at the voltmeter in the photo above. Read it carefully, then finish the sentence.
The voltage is 0 mV
